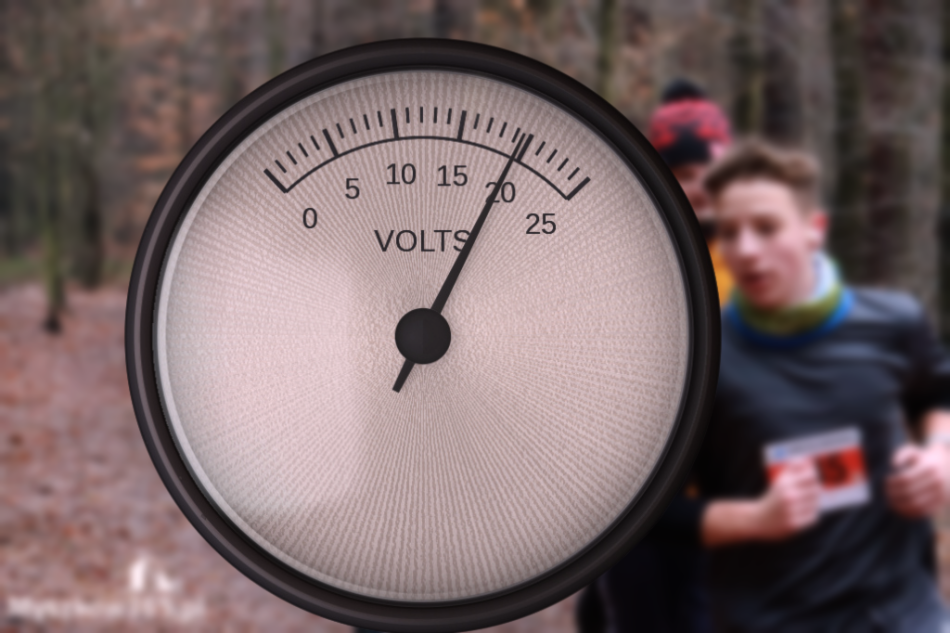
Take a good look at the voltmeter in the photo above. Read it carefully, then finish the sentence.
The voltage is 19.5 V
